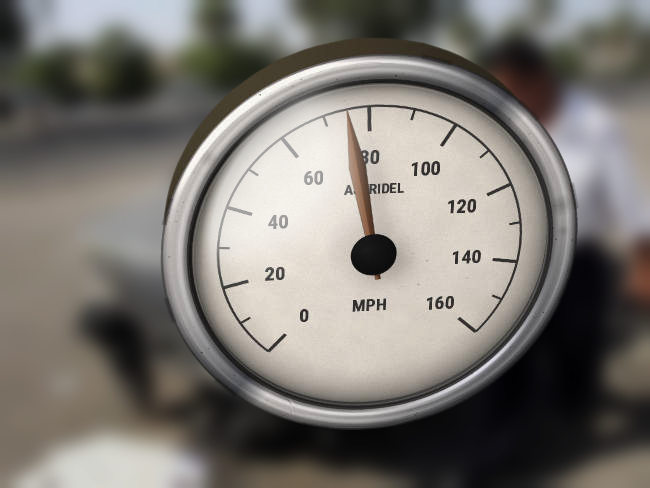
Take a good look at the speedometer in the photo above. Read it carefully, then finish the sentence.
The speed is 75 mph
